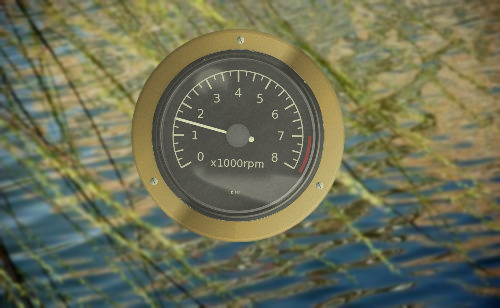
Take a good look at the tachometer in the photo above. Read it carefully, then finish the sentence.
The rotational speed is 1500 rpm
